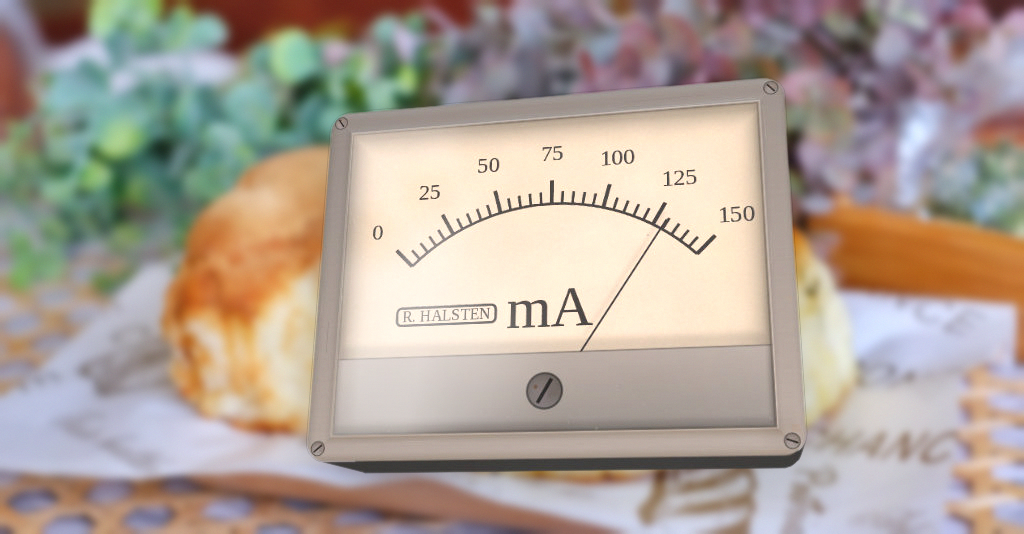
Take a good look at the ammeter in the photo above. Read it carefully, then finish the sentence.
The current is 130 mA
